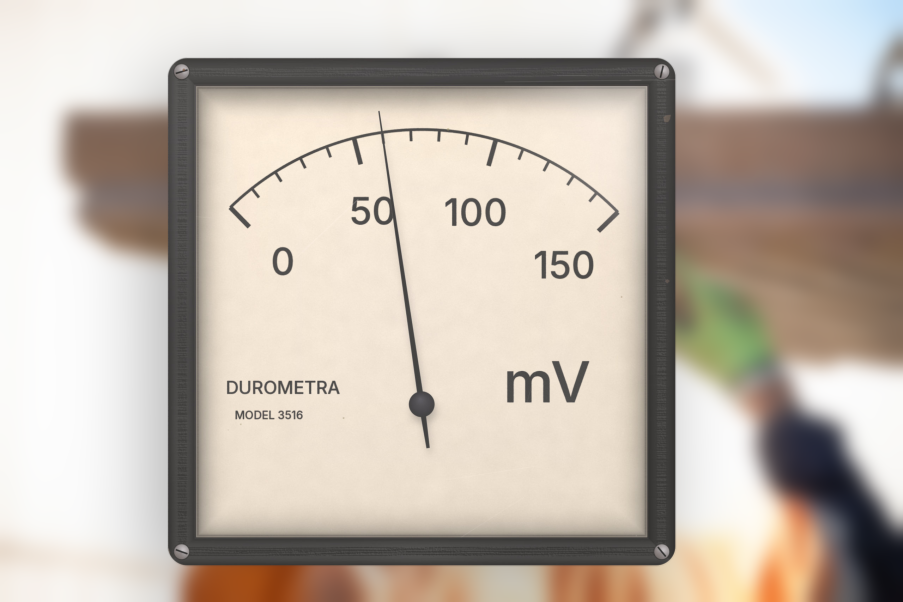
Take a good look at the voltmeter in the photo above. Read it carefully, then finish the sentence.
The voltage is 60 mV
